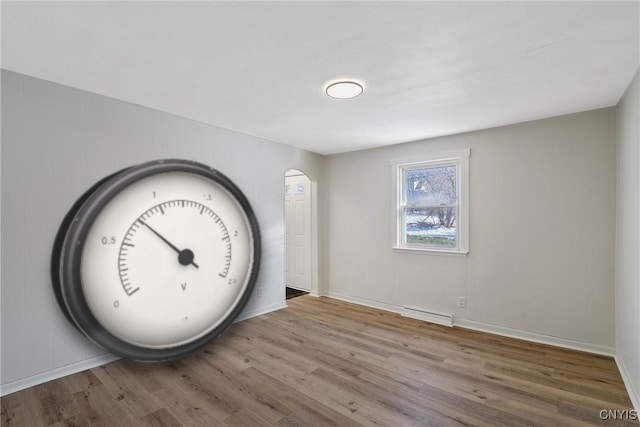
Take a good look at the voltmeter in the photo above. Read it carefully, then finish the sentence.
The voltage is 0.75 V
